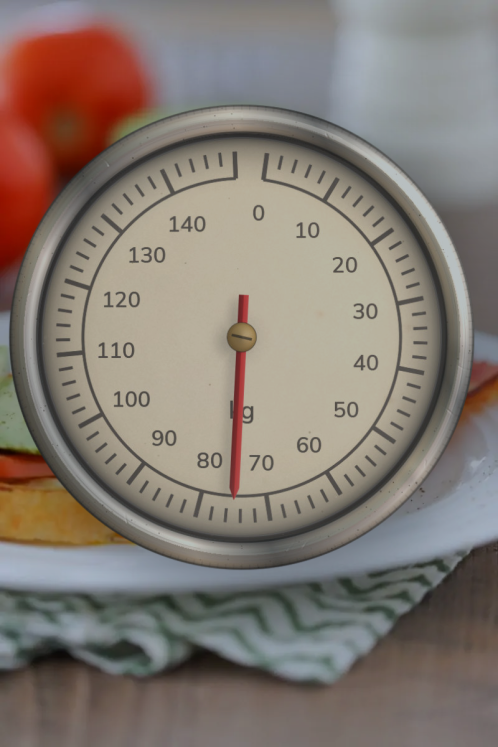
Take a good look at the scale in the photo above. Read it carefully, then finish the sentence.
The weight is 75 kg
